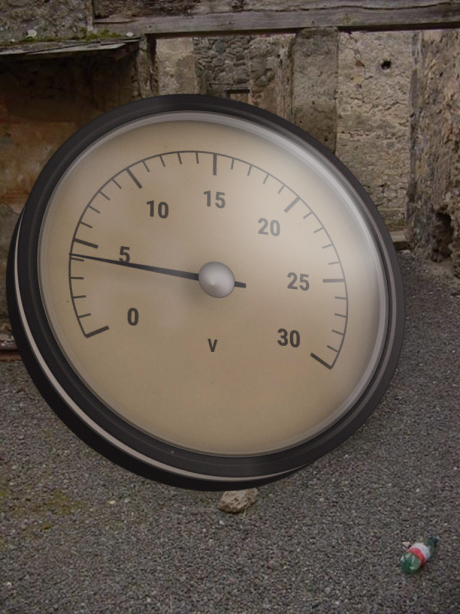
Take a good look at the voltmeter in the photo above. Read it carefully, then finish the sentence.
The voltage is 4 V
